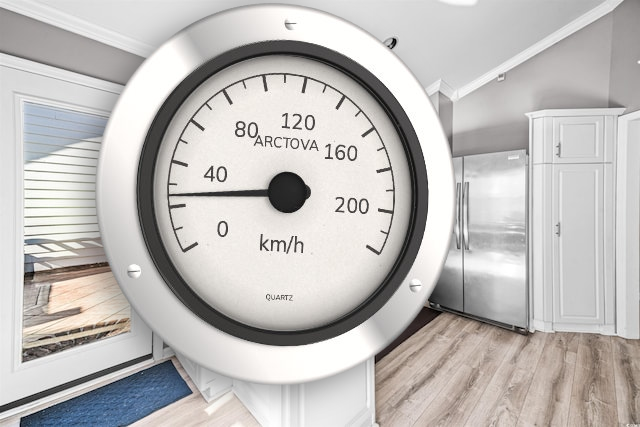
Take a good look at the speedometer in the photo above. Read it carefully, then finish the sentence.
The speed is 25 km/h
